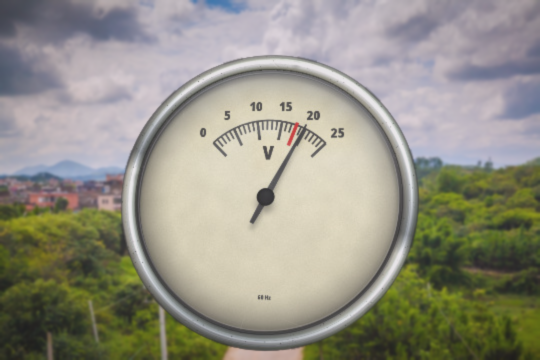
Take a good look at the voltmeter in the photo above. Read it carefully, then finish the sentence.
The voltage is 20 V
